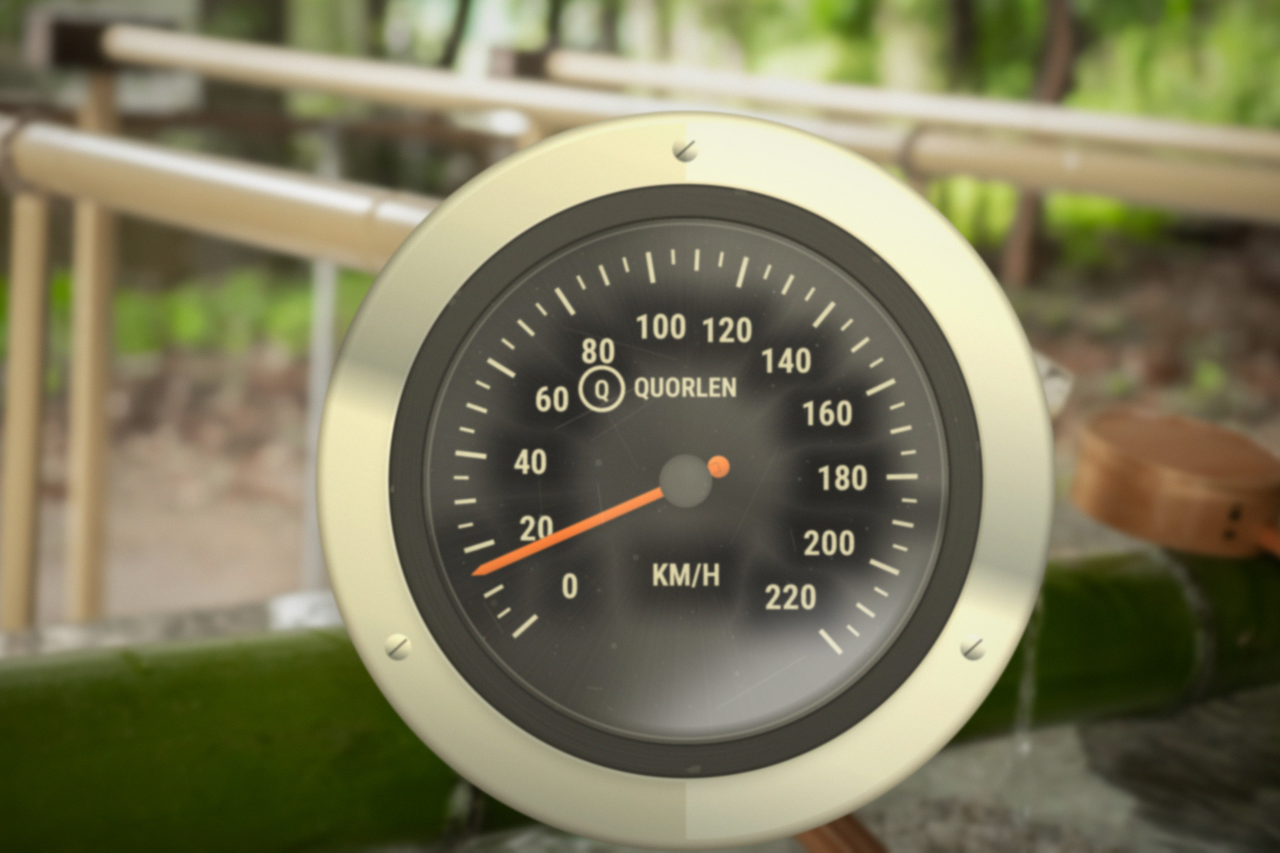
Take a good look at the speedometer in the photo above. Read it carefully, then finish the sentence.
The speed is 15 km/h
